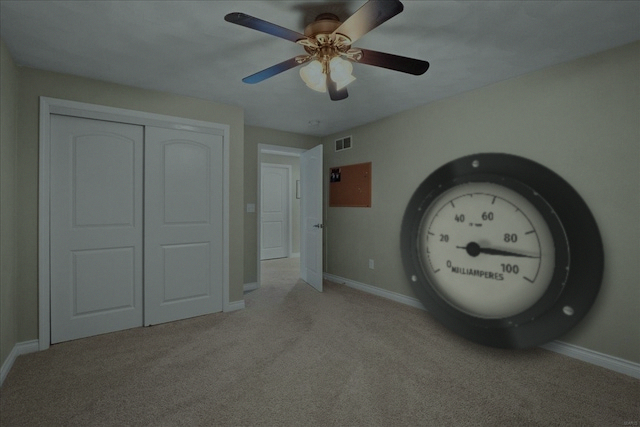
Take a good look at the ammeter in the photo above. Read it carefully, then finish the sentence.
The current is 90 mA
